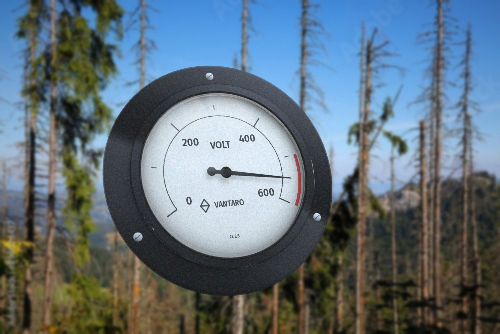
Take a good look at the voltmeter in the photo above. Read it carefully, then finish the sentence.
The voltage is 550 V
